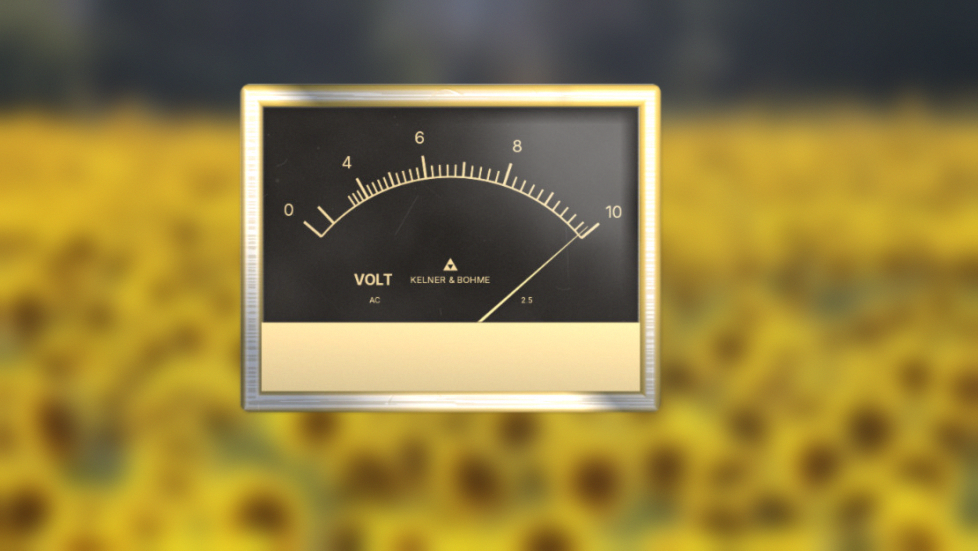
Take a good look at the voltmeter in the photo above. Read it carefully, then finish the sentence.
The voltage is 9.9 V
